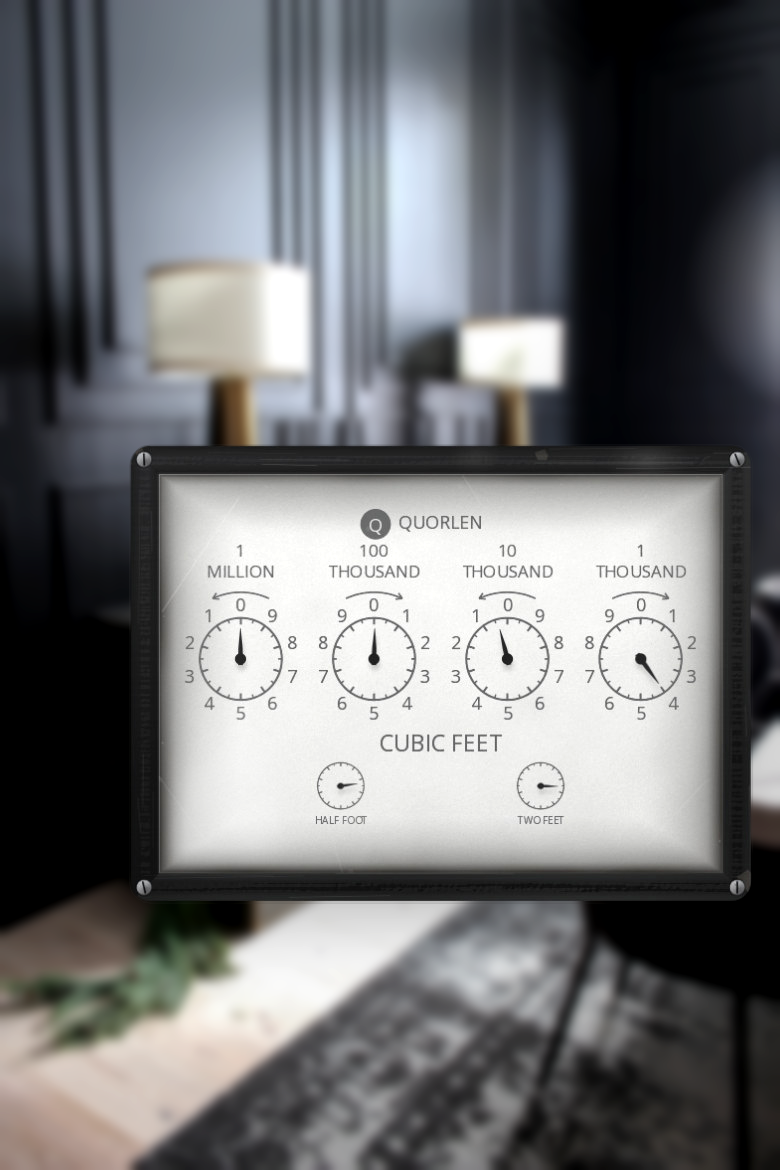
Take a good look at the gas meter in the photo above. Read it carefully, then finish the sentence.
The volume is 400 ft³
